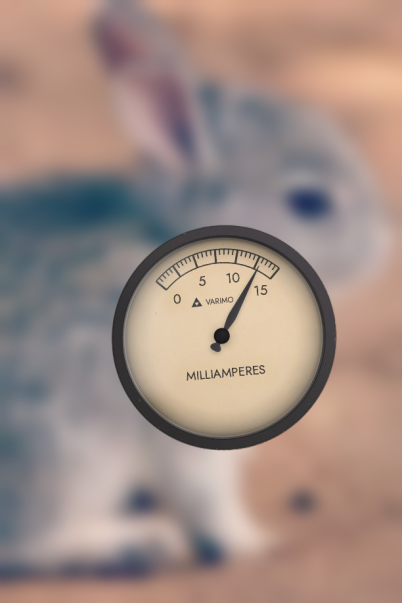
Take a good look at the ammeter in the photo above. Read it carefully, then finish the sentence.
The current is 13 mA
